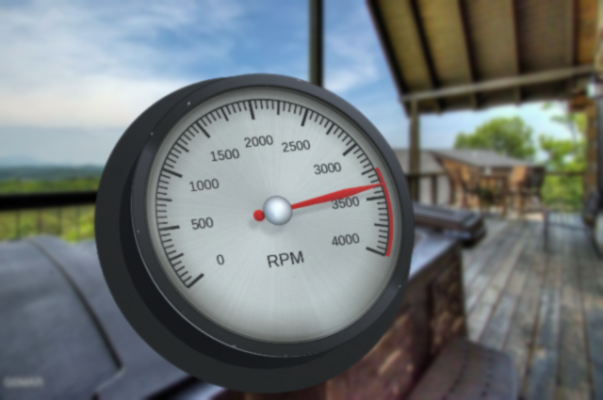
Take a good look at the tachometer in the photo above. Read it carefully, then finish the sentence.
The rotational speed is 3400 rpm
